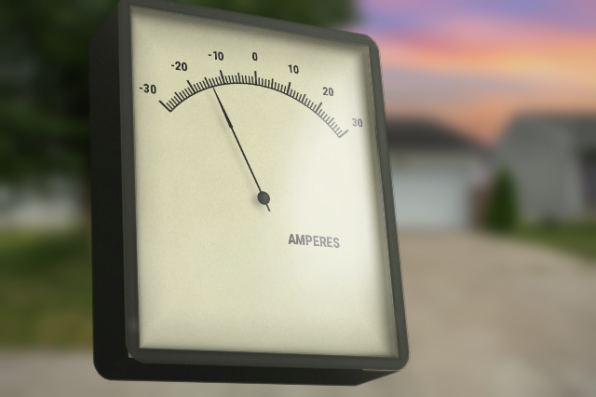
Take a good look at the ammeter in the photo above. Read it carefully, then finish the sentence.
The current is -15 A
